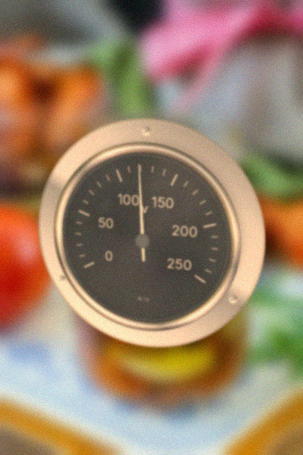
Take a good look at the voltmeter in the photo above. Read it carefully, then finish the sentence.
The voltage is 120 V
